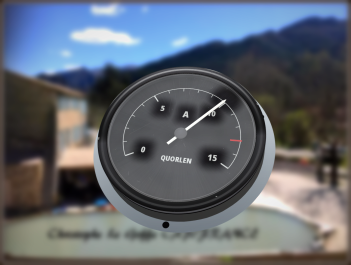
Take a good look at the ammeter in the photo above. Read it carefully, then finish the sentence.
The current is 10 A
